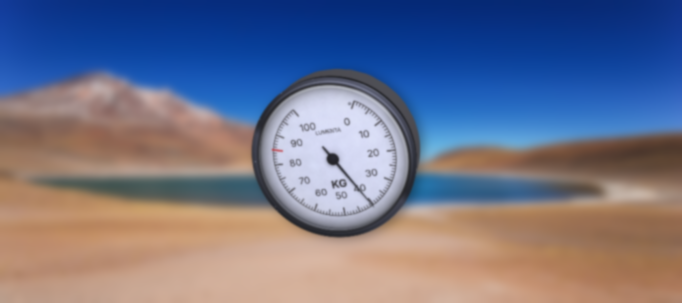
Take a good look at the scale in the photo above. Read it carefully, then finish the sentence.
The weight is 40 kg
